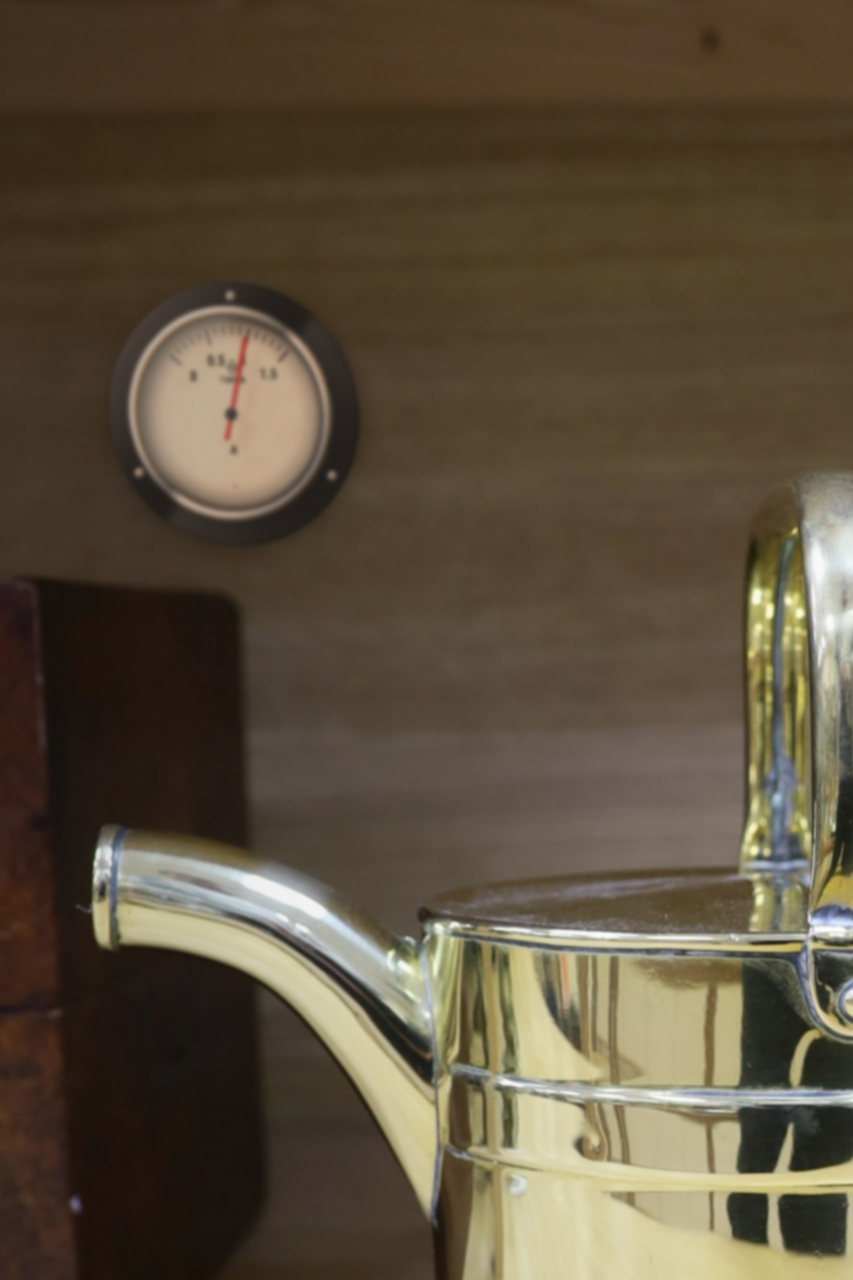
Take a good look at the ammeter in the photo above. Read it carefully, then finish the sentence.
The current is 1 A
